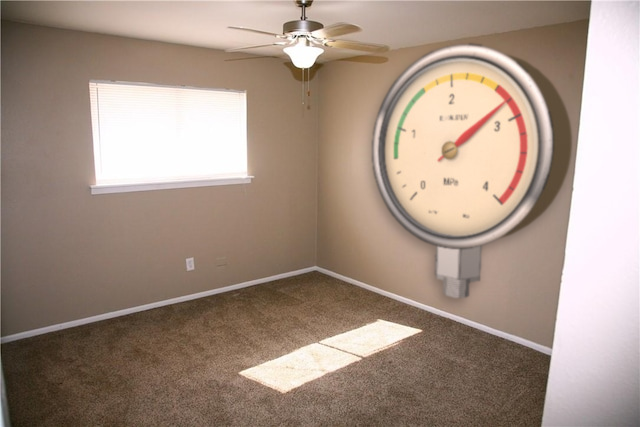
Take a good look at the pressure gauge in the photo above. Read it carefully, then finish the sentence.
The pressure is 2.8 MPa
